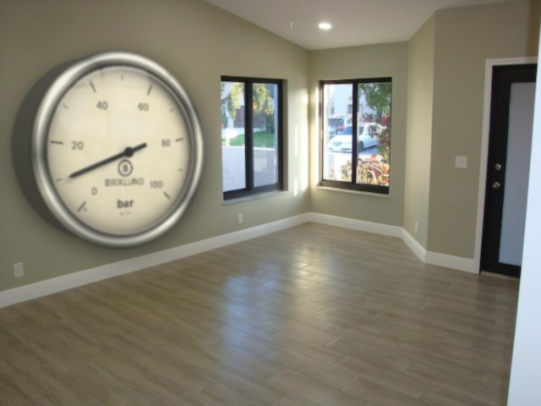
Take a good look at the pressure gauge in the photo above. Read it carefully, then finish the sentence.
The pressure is 10 bar
